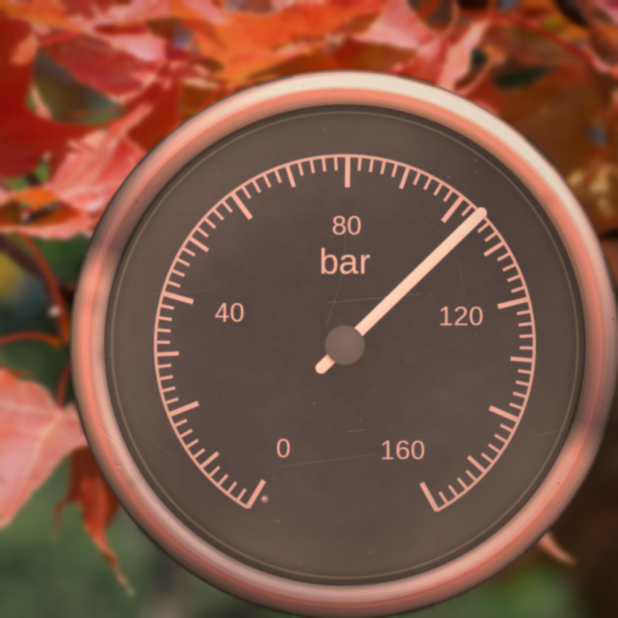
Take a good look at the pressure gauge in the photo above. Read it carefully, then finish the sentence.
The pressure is 104 bar
